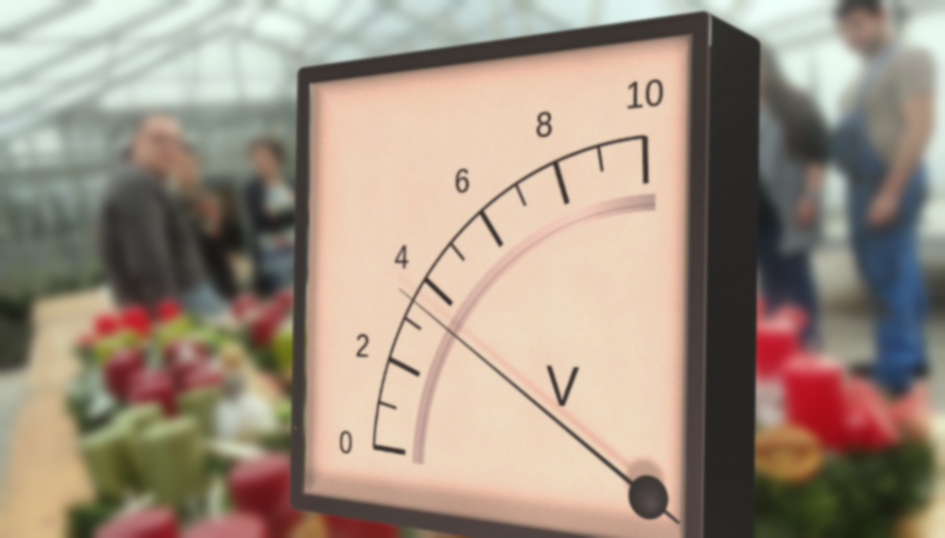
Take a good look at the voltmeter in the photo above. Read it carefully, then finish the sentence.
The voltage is 3.5 V
